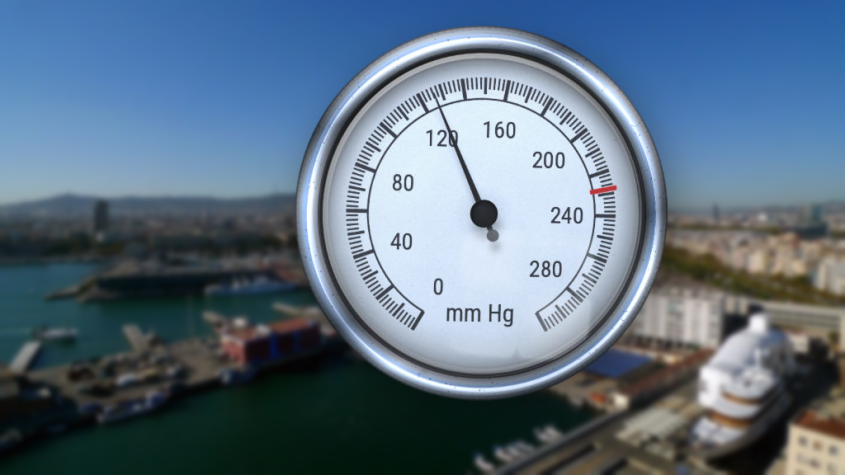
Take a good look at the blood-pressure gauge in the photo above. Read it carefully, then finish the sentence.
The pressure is 126 mmHg
